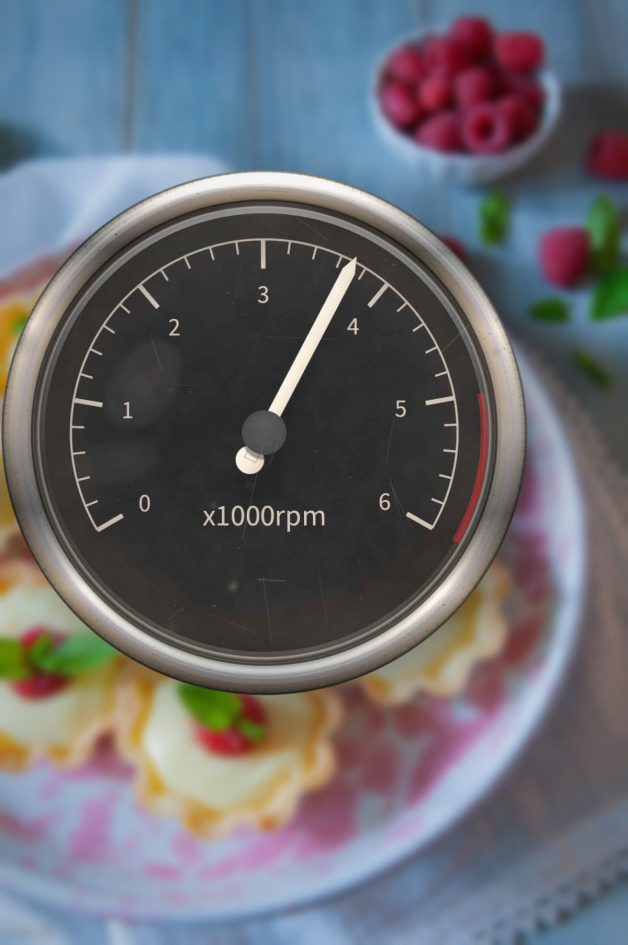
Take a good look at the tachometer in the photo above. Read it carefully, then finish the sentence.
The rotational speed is 3700 rpm
